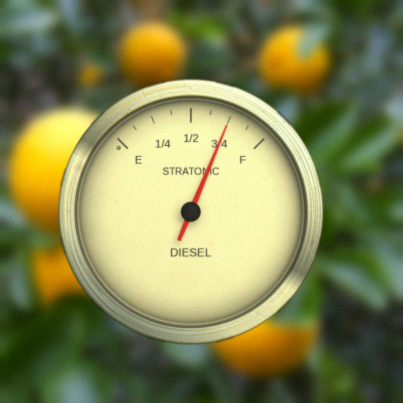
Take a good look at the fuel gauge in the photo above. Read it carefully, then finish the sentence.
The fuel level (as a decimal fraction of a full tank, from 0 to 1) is 0.75
